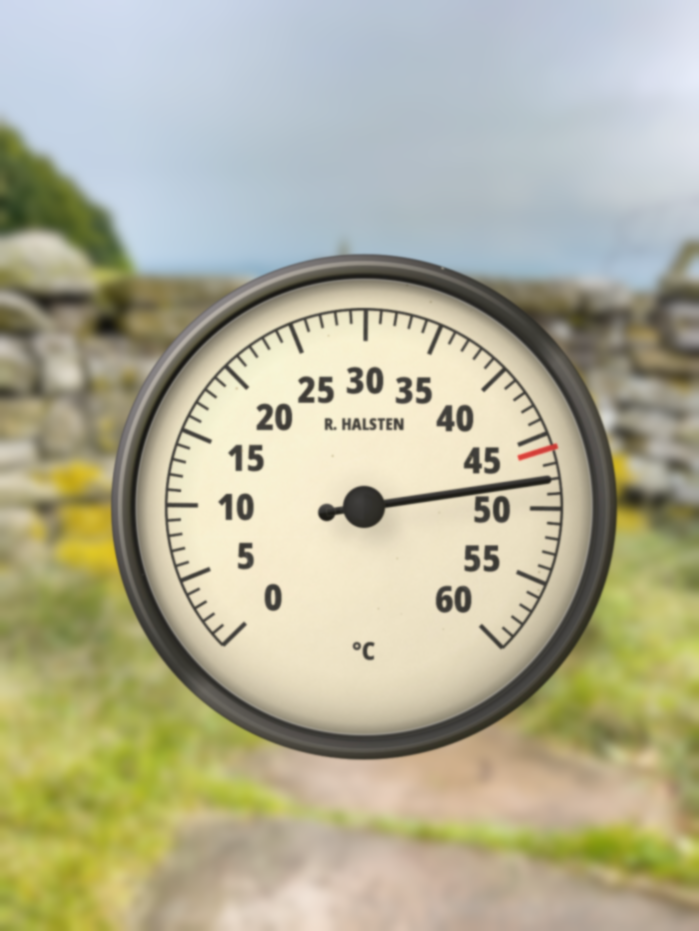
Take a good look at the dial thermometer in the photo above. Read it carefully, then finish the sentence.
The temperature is 48 °C
